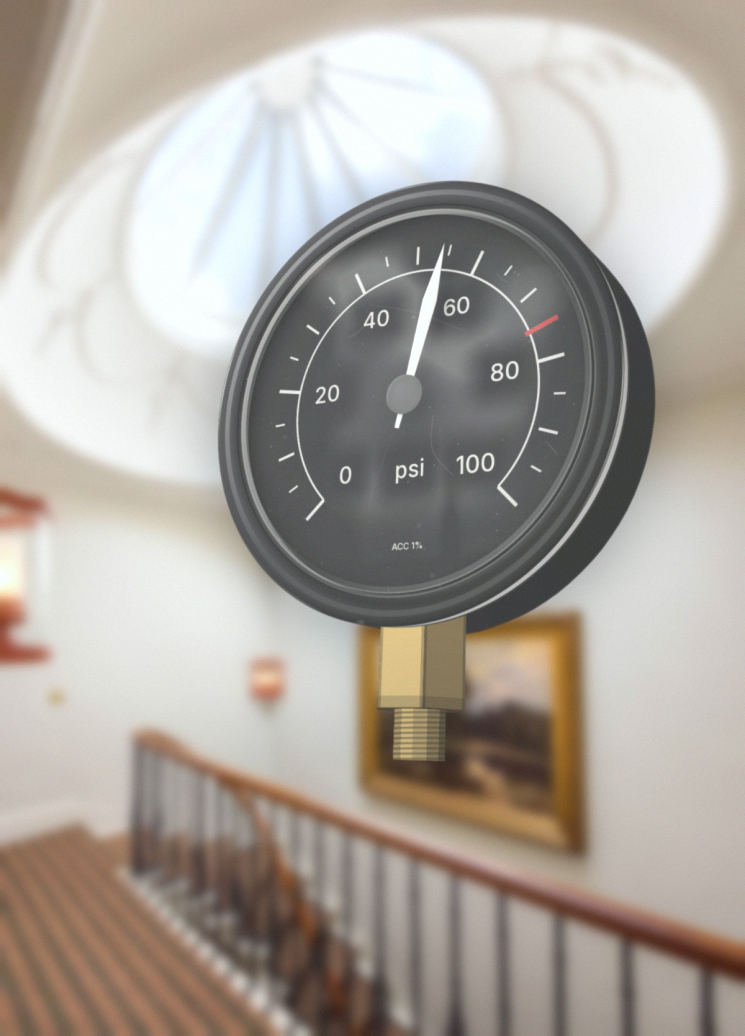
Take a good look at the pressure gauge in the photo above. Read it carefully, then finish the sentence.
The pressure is 55 psi
